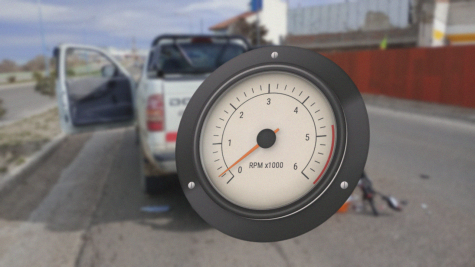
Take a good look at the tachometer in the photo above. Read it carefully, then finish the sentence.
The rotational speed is 200 rpm
